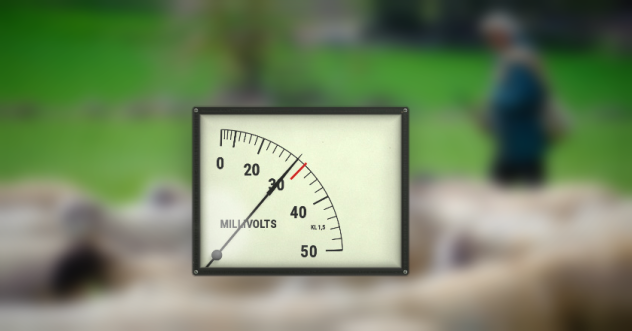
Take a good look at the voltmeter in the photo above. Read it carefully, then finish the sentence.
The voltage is 30 mV
